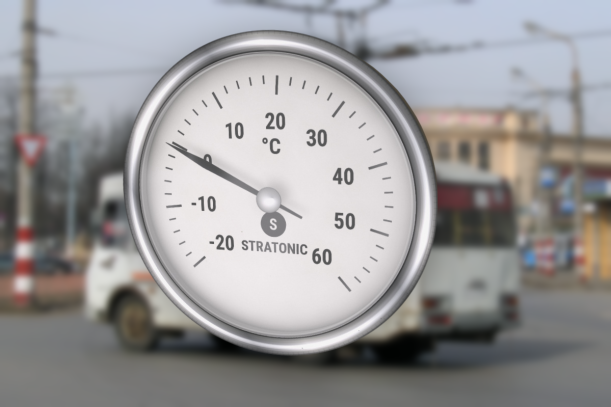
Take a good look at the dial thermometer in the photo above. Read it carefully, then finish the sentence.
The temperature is 0 °C
